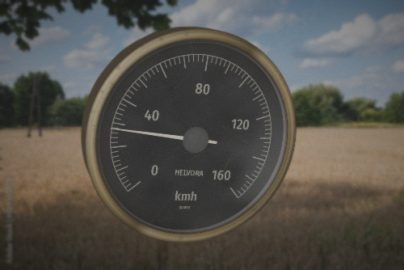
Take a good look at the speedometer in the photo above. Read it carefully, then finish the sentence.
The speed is 28 km/h
